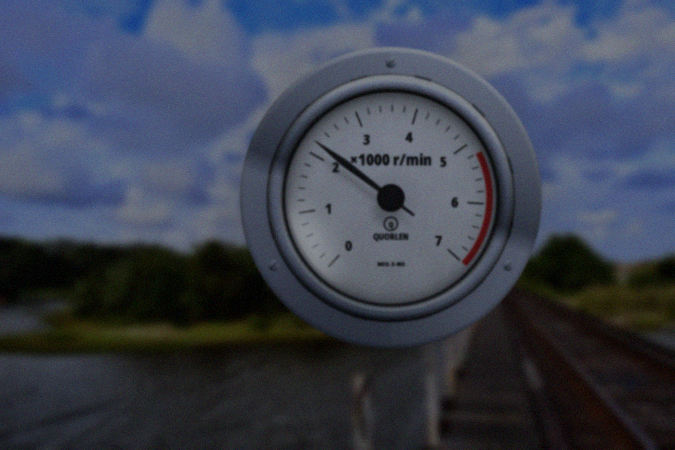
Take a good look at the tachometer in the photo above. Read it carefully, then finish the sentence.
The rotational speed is 2200 rpm
